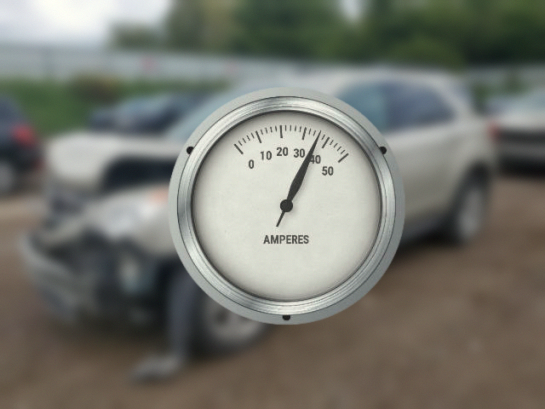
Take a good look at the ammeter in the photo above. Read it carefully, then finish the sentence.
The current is 36 A
